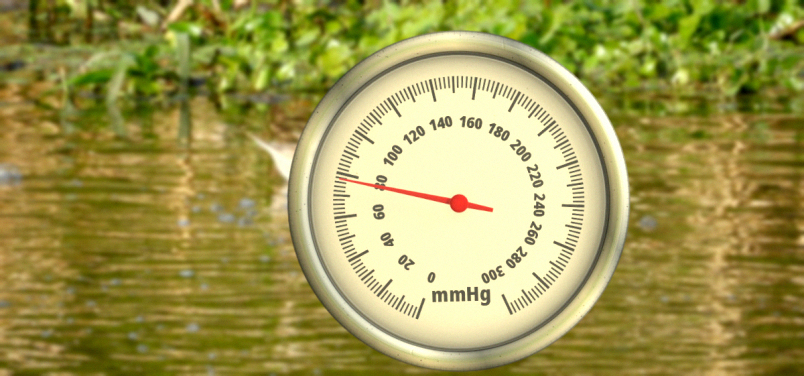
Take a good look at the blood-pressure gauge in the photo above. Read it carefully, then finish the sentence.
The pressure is 78 mmHg
